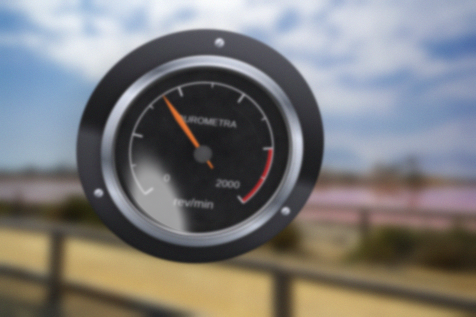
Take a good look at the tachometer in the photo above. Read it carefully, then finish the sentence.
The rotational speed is 700 rpm
